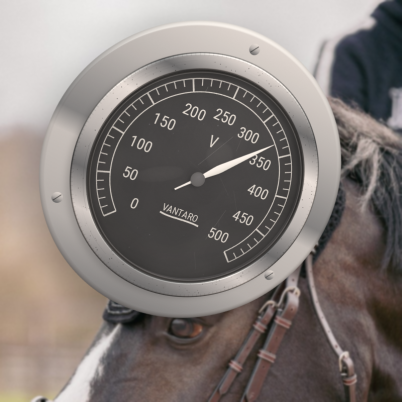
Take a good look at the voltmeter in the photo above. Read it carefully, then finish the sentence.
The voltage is 330 V
